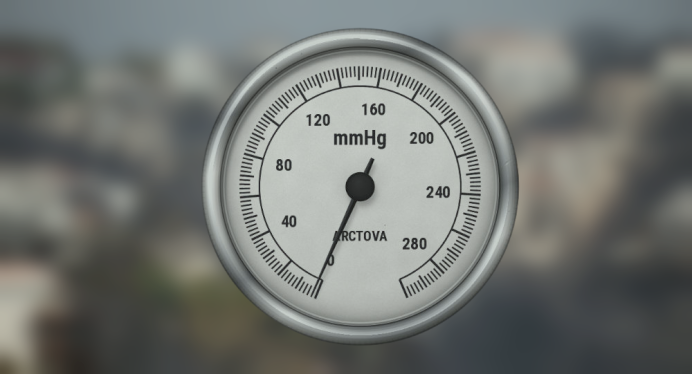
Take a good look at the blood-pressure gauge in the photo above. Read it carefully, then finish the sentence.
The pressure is 2 mmHg
